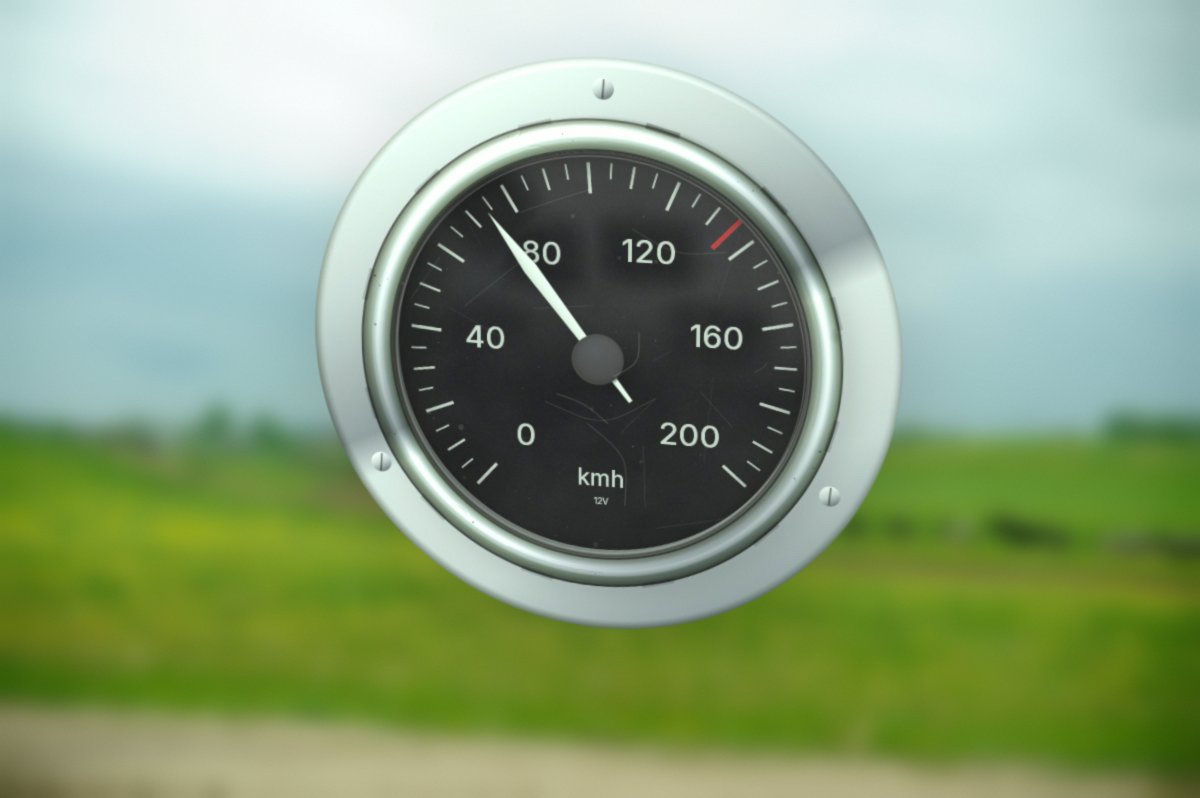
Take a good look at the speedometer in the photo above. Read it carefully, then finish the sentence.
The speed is 75 km/h
